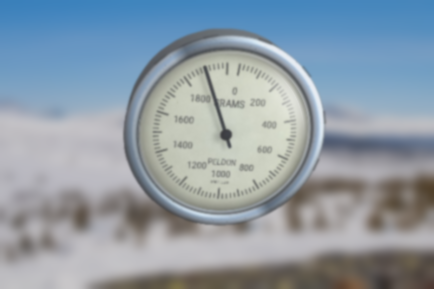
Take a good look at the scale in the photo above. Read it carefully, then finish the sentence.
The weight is 1900 g
